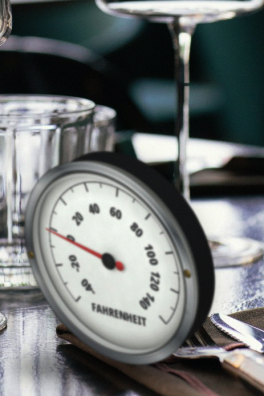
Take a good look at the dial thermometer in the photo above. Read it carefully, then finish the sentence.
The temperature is 0 °F
